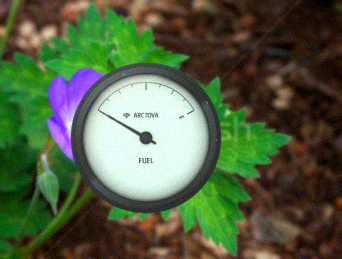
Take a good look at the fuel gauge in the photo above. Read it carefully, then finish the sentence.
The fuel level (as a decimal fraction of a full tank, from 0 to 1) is 0
